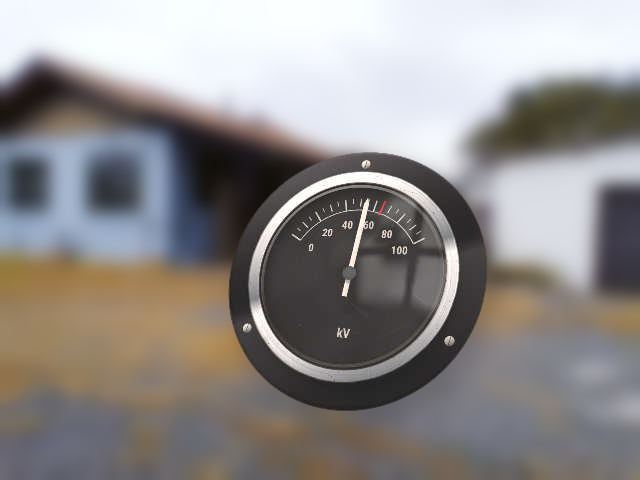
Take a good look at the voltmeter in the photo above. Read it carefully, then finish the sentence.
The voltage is 55 kV
